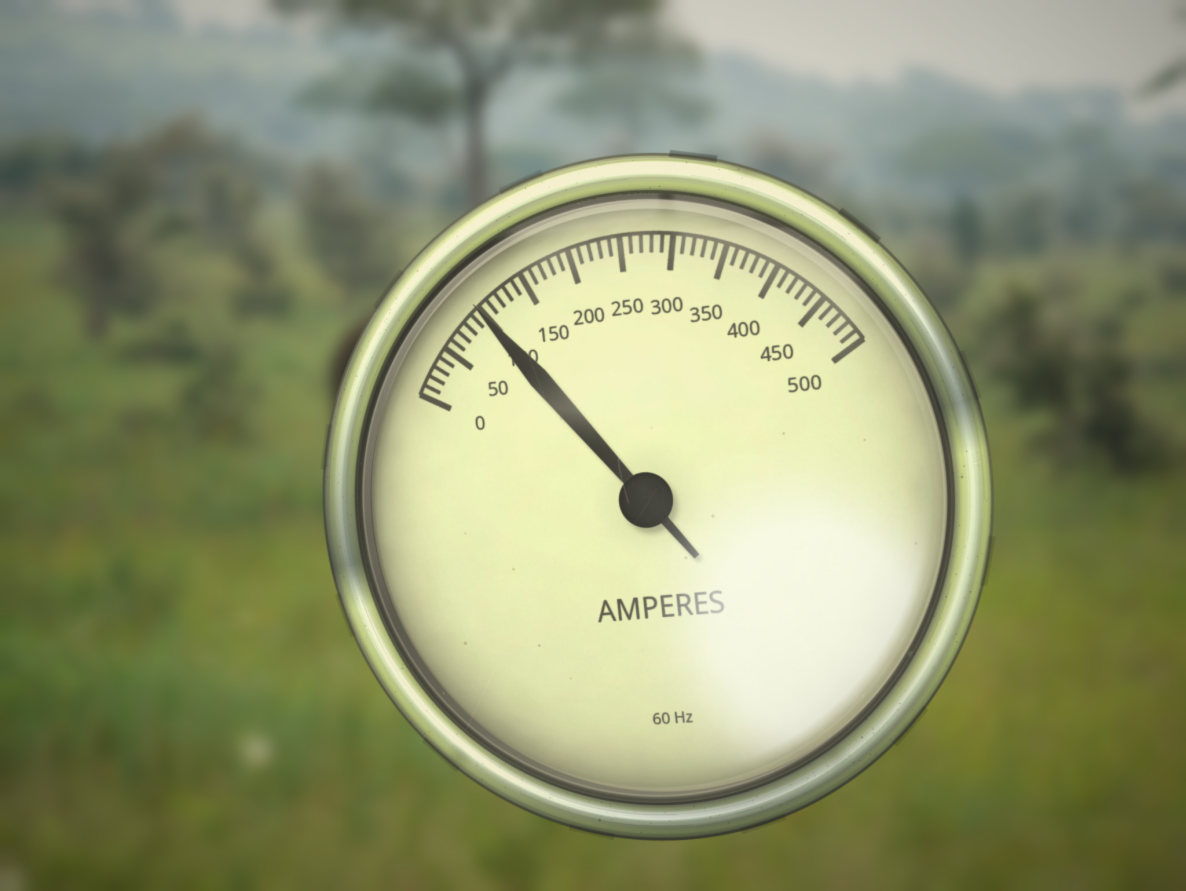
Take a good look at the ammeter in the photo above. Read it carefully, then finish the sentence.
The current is 100 A
